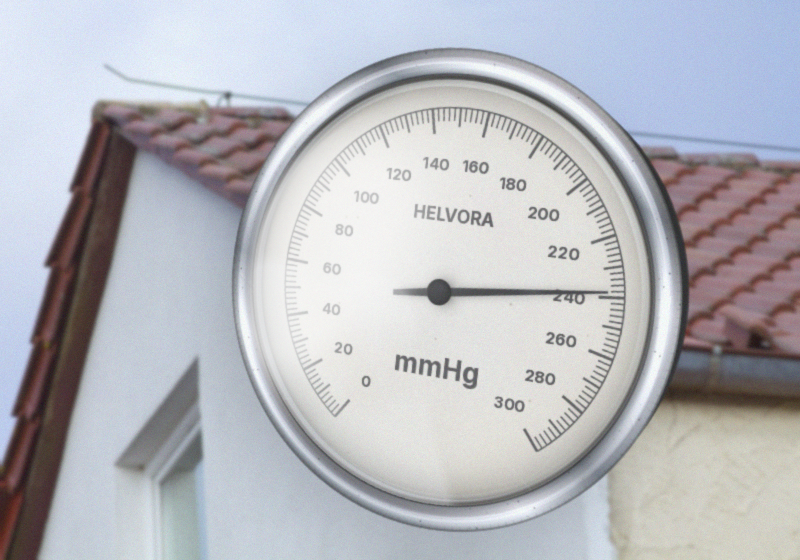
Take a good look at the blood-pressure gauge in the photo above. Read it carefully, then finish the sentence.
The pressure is 238 mmHg
